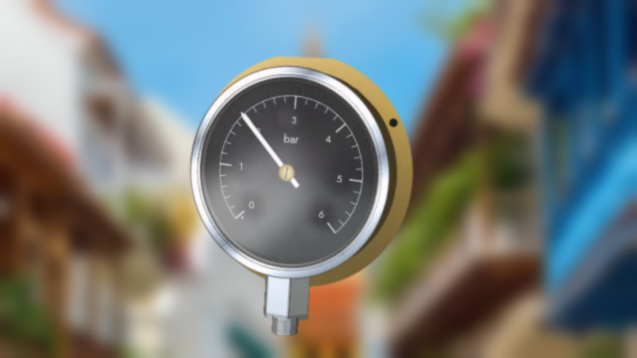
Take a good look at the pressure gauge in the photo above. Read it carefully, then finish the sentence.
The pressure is 2 bar
